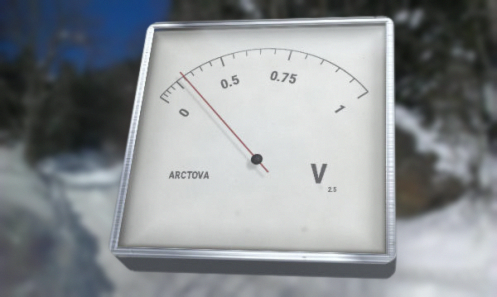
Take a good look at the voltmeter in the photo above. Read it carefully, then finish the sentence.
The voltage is 0.3 V
